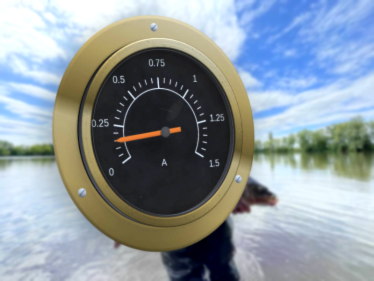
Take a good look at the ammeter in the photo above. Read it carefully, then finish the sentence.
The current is 0.15 A
